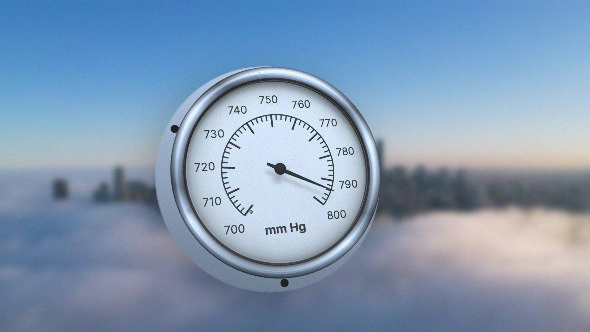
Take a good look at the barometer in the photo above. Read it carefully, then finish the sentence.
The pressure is 794 mmHg
